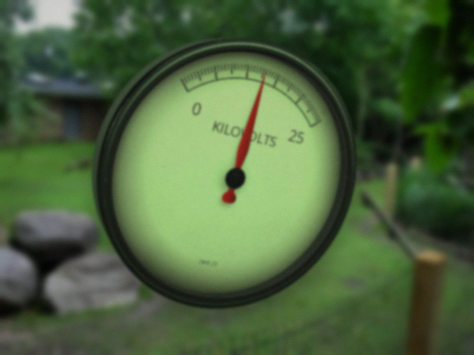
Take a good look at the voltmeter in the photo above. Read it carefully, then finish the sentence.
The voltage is 12.5 kV
